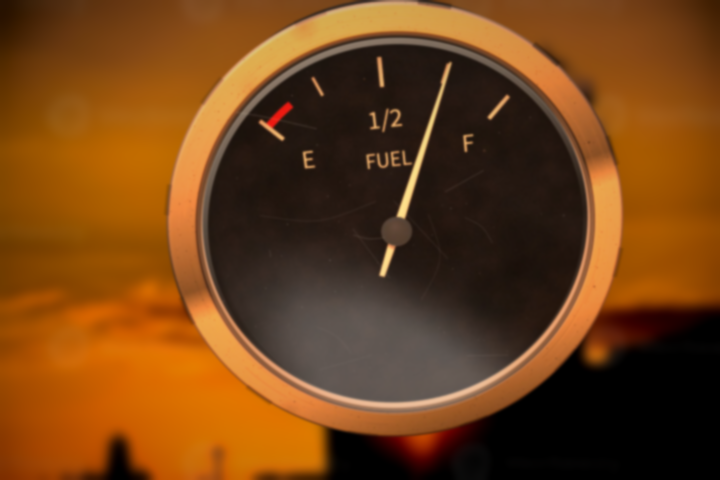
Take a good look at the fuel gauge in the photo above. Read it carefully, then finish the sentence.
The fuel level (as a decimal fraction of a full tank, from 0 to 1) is 0.75
